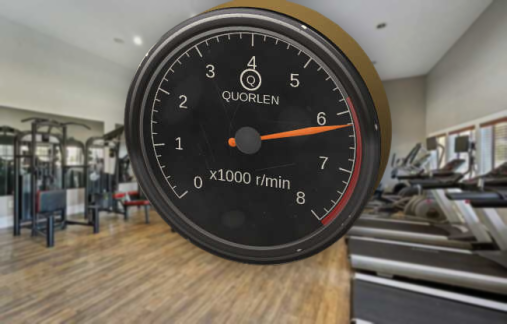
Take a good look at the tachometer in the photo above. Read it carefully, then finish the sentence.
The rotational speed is 6200 rpm
